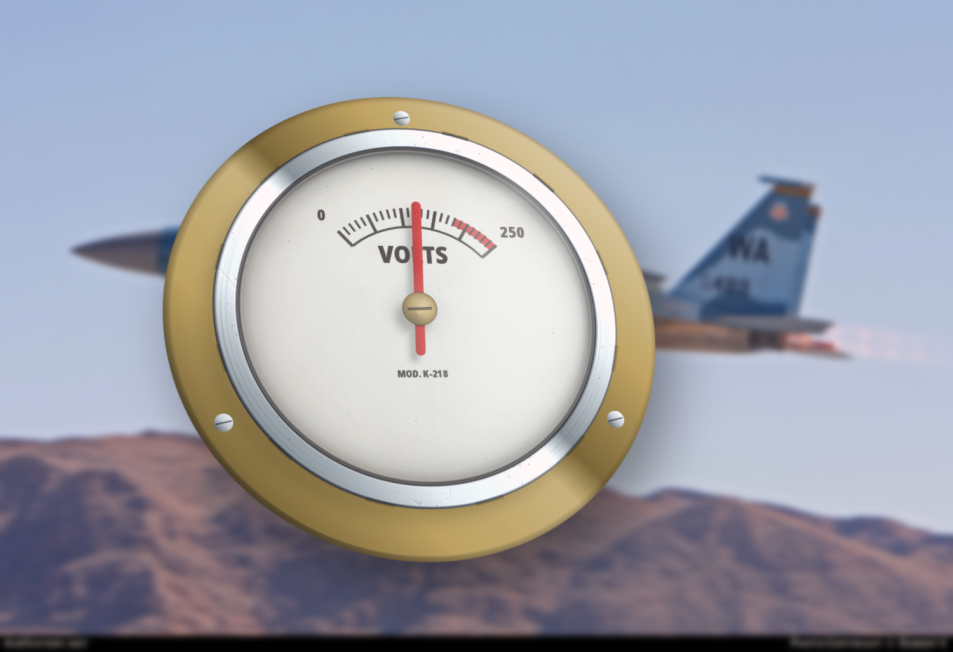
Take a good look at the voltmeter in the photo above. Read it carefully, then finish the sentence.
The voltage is 120 V
